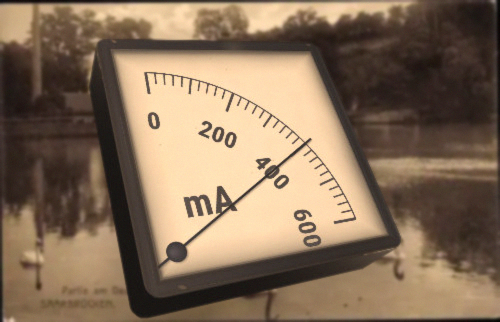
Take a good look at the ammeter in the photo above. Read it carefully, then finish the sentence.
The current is 400 mA
